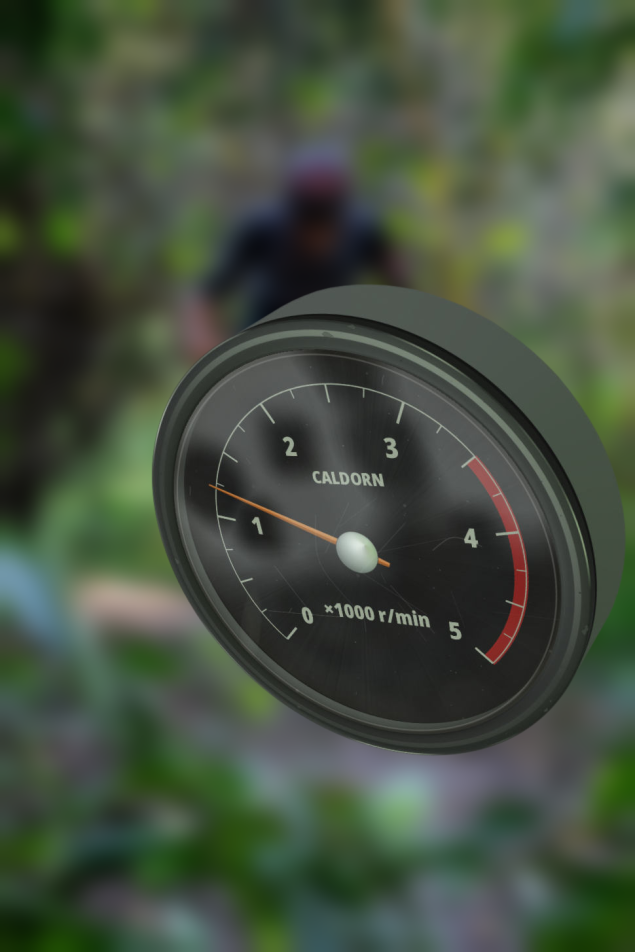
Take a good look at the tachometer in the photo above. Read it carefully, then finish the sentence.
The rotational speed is 1250 rpm
